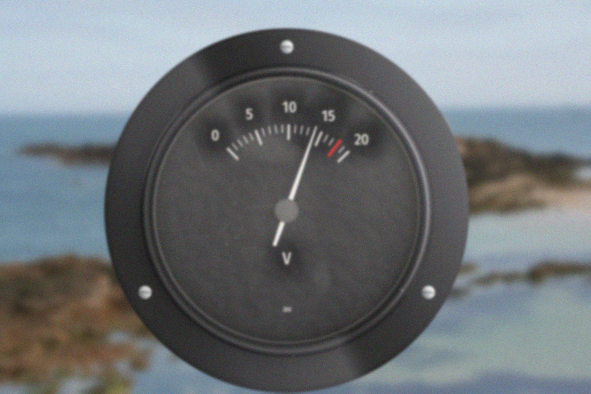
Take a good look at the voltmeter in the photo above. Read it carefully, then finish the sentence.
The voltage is 14 V
